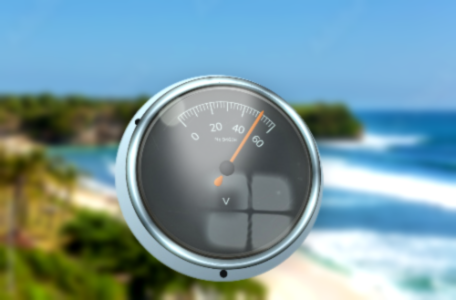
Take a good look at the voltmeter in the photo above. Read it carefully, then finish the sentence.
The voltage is 50 V
